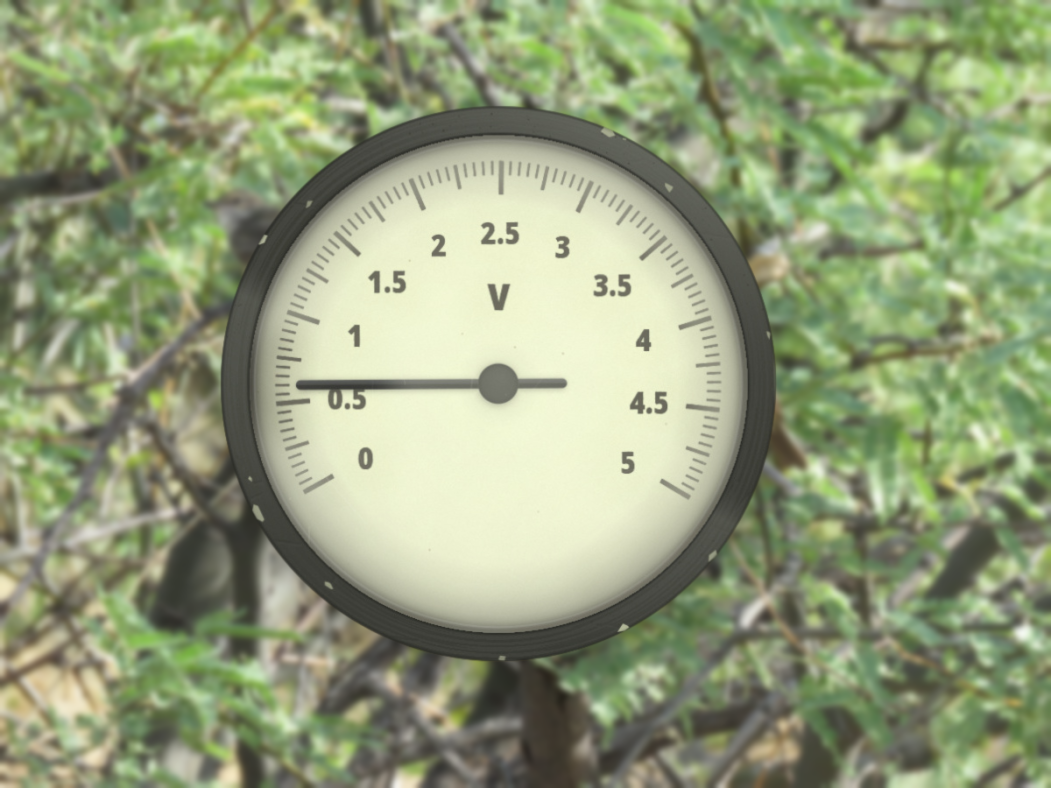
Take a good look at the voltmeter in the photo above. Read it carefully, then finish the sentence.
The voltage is 0.6 V
